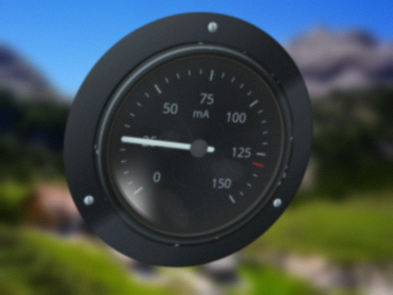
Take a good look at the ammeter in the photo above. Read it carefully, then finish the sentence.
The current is 25 mA
